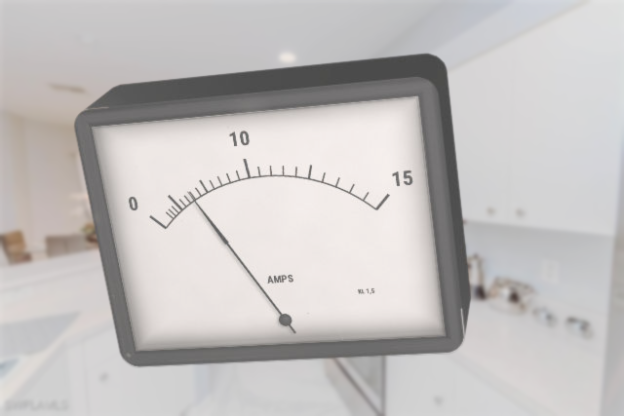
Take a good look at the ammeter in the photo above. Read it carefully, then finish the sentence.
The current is 6.5 A
